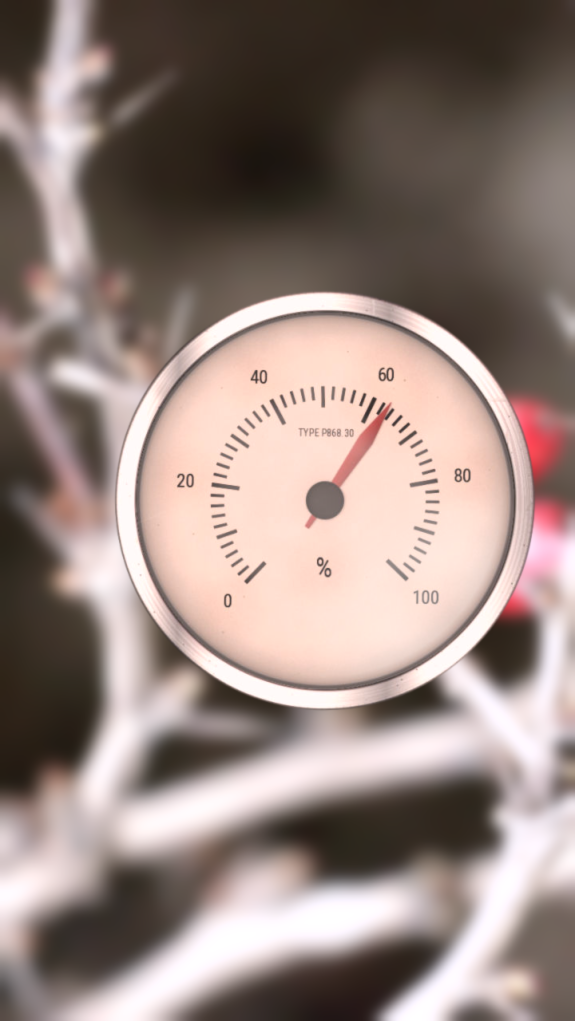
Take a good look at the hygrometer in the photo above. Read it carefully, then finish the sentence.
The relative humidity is 63 %
